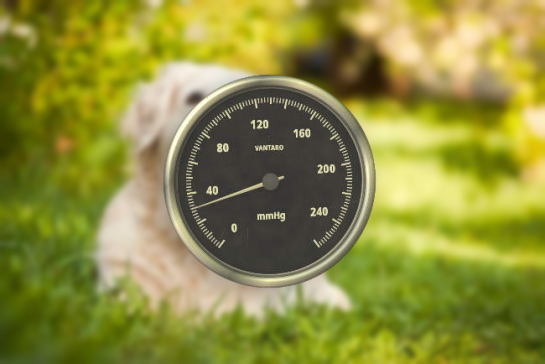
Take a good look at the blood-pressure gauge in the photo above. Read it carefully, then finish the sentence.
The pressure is 30 mmHg
